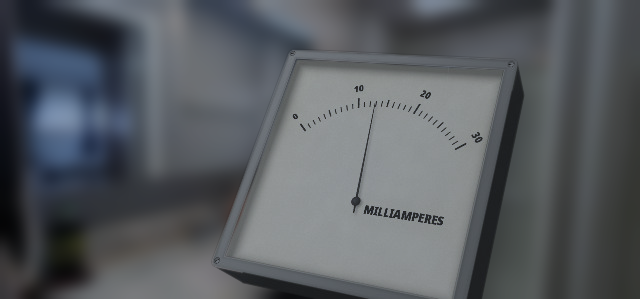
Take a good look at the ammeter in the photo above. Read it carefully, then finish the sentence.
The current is 13 mA
